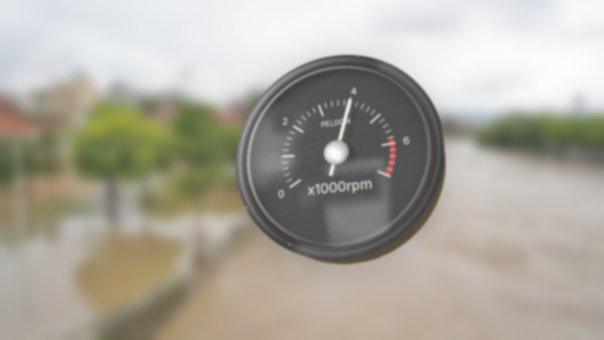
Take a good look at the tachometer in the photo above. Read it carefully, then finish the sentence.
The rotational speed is 4000 rpm
